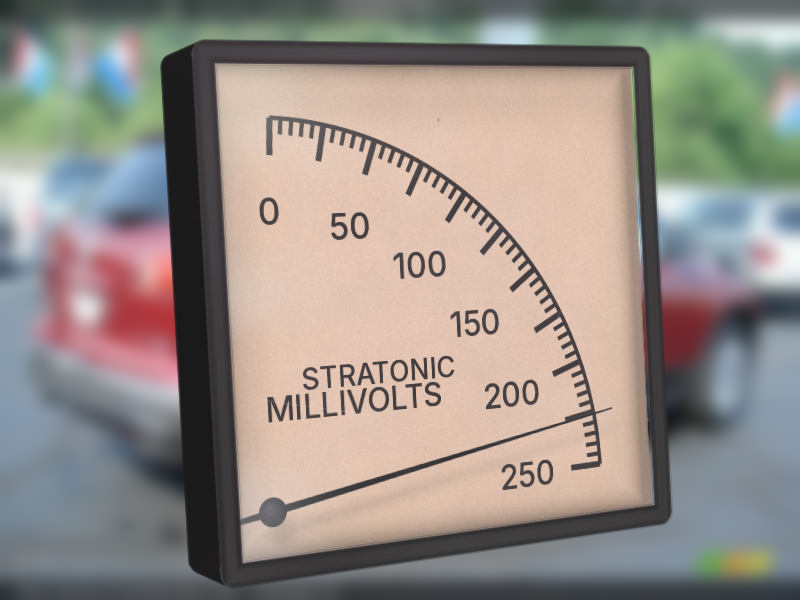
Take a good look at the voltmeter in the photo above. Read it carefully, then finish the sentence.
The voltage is 225 mV
